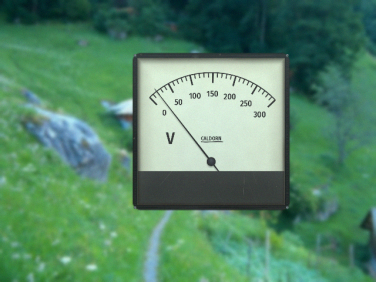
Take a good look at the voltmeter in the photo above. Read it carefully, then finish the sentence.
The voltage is 20 V
